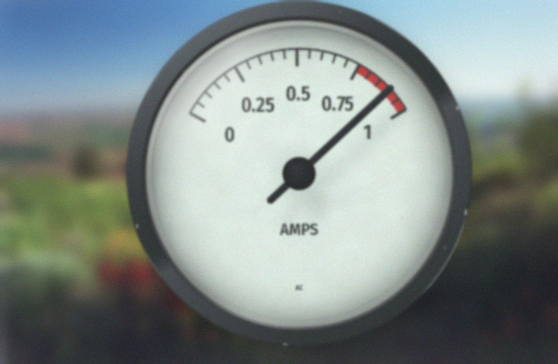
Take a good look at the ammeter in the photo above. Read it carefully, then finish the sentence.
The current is 0.9 A
